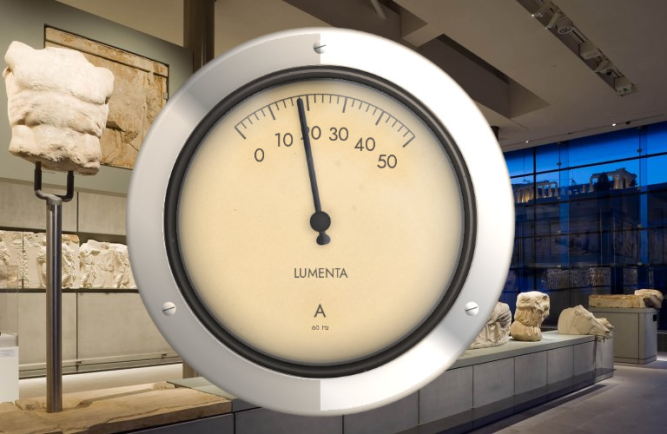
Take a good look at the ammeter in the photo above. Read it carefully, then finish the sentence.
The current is 18 A
